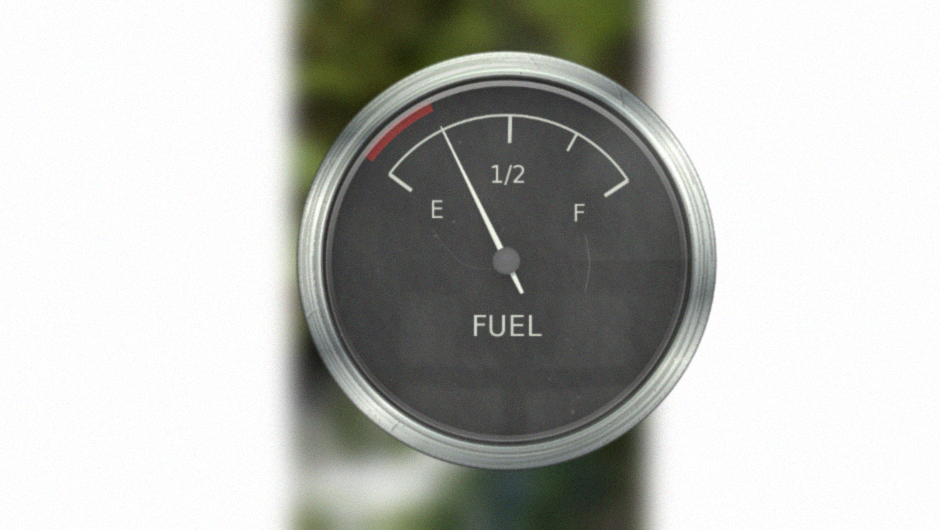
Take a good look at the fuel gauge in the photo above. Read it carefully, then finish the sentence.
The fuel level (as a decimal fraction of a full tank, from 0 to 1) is 0.25
